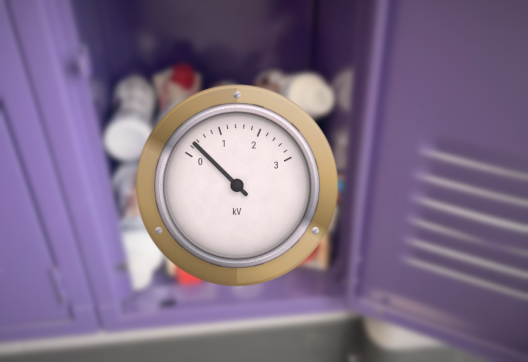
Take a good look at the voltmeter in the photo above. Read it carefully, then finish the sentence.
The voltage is 0.3 kV
